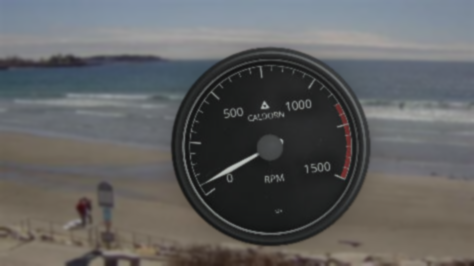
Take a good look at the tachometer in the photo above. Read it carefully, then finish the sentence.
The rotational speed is 50 rpm
